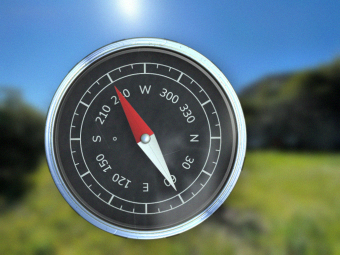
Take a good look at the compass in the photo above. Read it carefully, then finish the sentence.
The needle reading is 240 °
